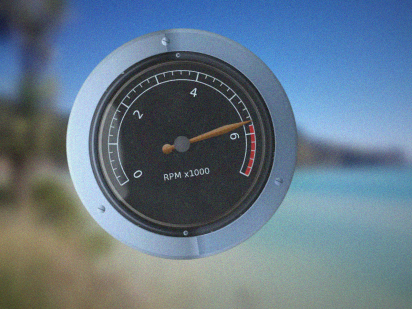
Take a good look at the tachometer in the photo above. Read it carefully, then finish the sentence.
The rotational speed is 5700 rpm
